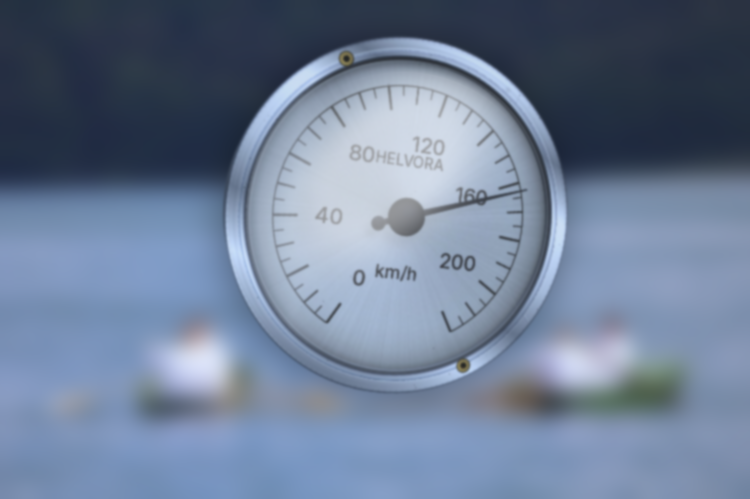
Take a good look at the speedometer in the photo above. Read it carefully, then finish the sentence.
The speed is 162.5 km/h
